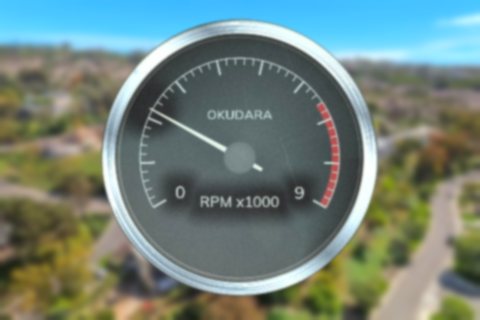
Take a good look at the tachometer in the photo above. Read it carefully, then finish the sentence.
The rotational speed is 2200 rpm
